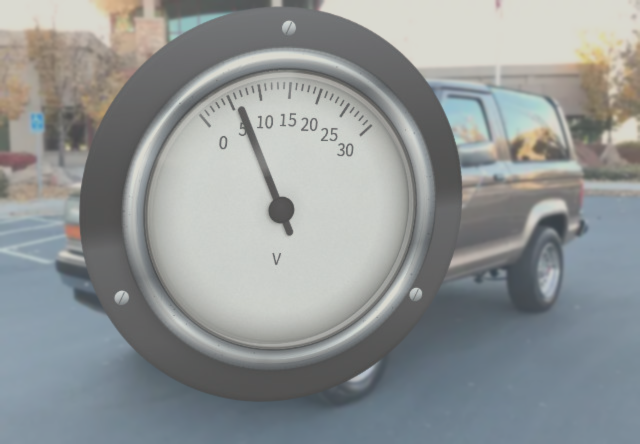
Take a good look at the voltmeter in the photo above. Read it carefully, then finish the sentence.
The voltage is 6 V
